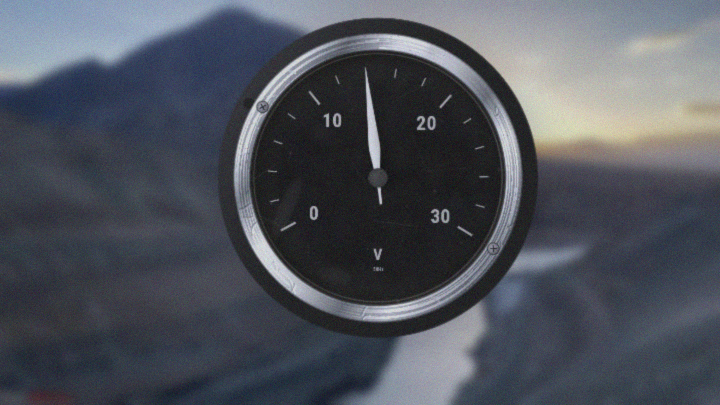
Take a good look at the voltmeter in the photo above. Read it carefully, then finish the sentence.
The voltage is 14 V
